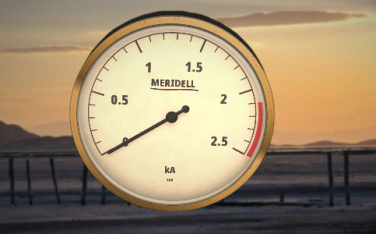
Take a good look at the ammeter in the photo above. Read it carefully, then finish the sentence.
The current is 0 kA
